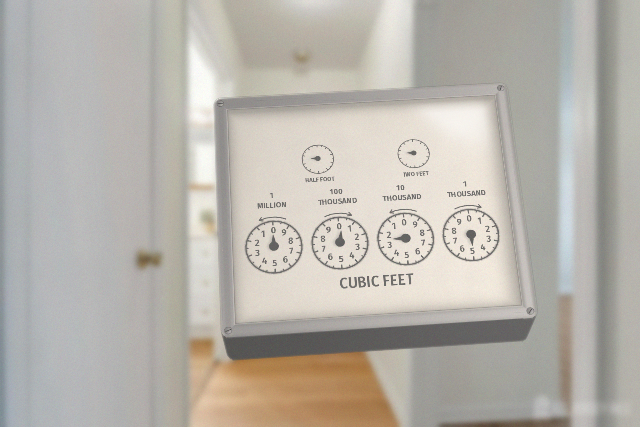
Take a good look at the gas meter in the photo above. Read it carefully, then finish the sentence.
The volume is 2500 ft³
